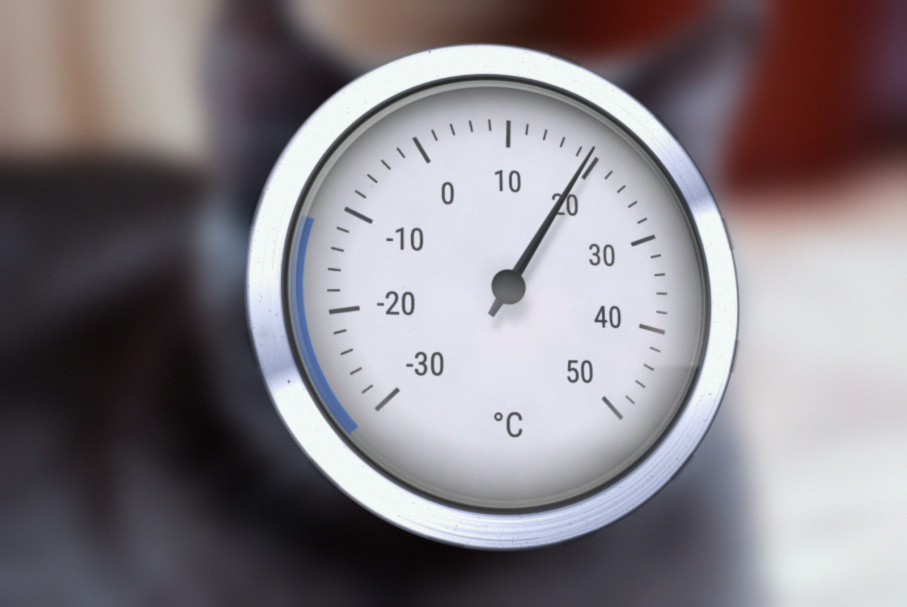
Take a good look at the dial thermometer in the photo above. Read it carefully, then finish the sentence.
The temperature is 19 °C
